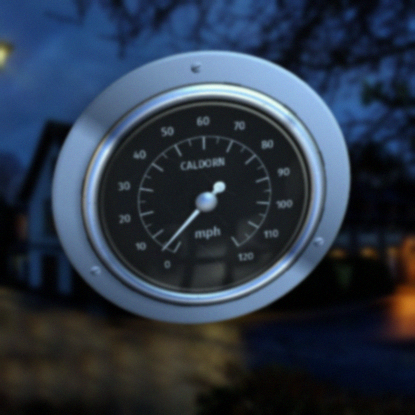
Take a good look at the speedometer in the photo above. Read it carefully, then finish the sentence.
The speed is 5 mph
